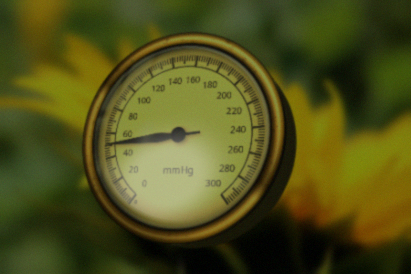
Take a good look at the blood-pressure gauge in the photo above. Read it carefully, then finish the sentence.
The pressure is 50 mmHg
